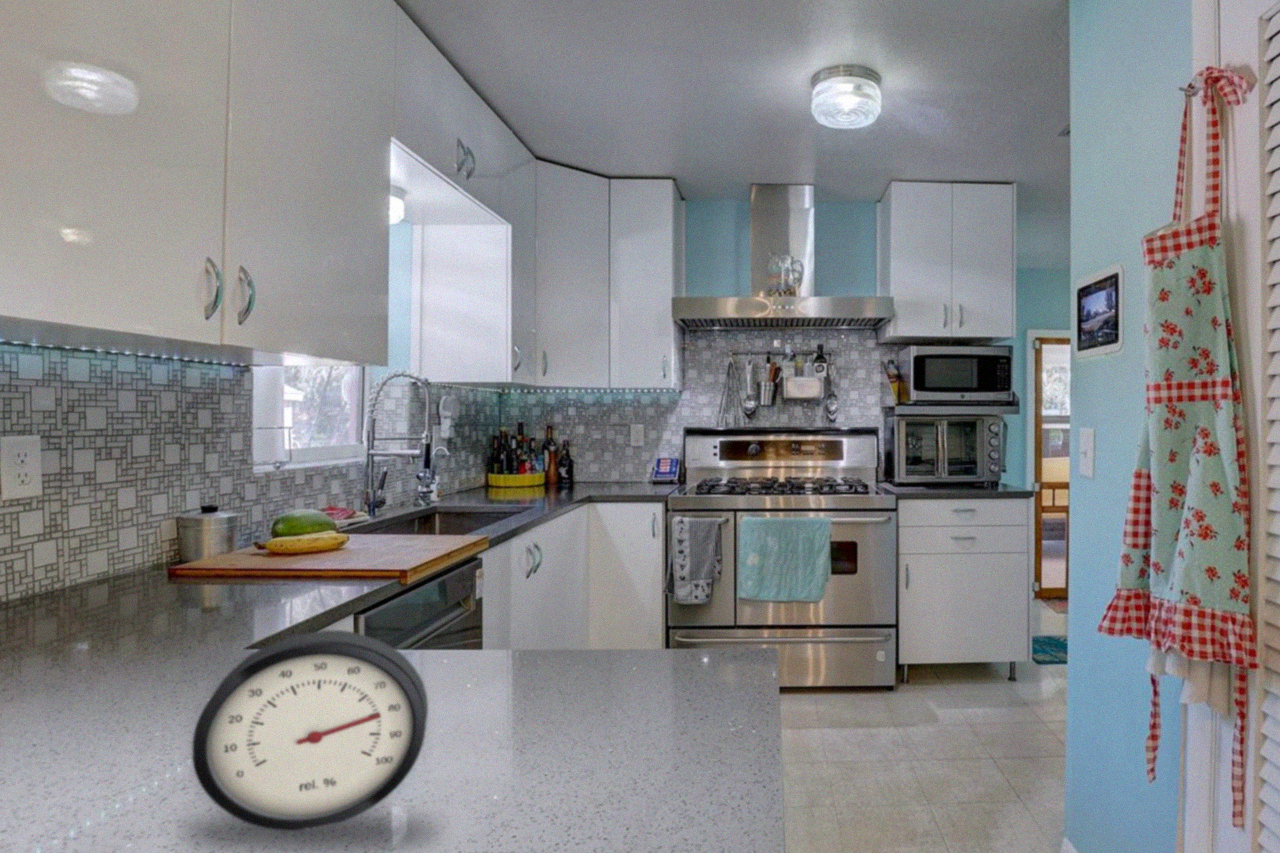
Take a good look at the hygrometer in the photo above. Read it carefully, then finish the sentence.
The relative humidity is 80 %
